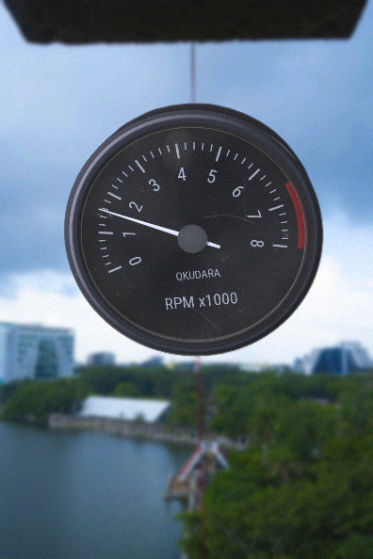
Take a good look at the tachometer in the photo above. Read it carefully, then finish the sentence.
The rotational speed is 1600 rpm
